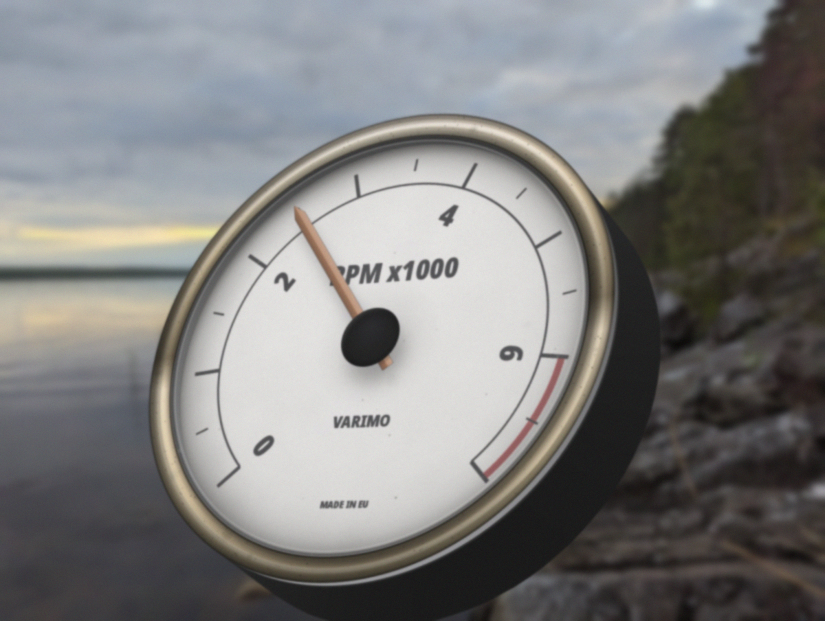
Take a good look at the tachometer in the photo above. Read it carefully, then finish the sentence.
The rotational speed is 2500 rpm
